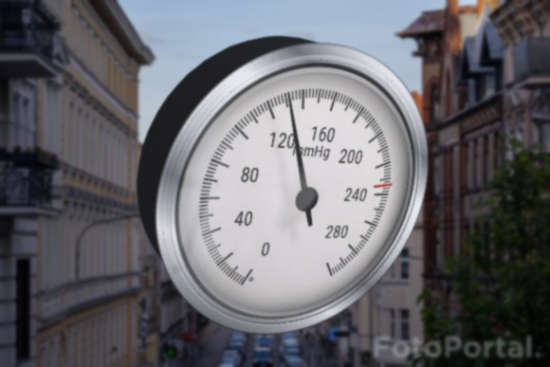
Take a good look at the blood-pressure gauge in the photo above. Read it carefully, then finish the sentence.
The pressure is 130 mmHg
